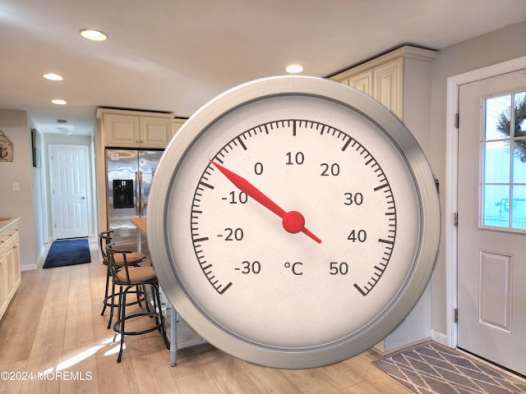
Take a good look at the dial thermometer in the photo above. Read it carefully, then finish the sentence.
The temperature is -6 °C
